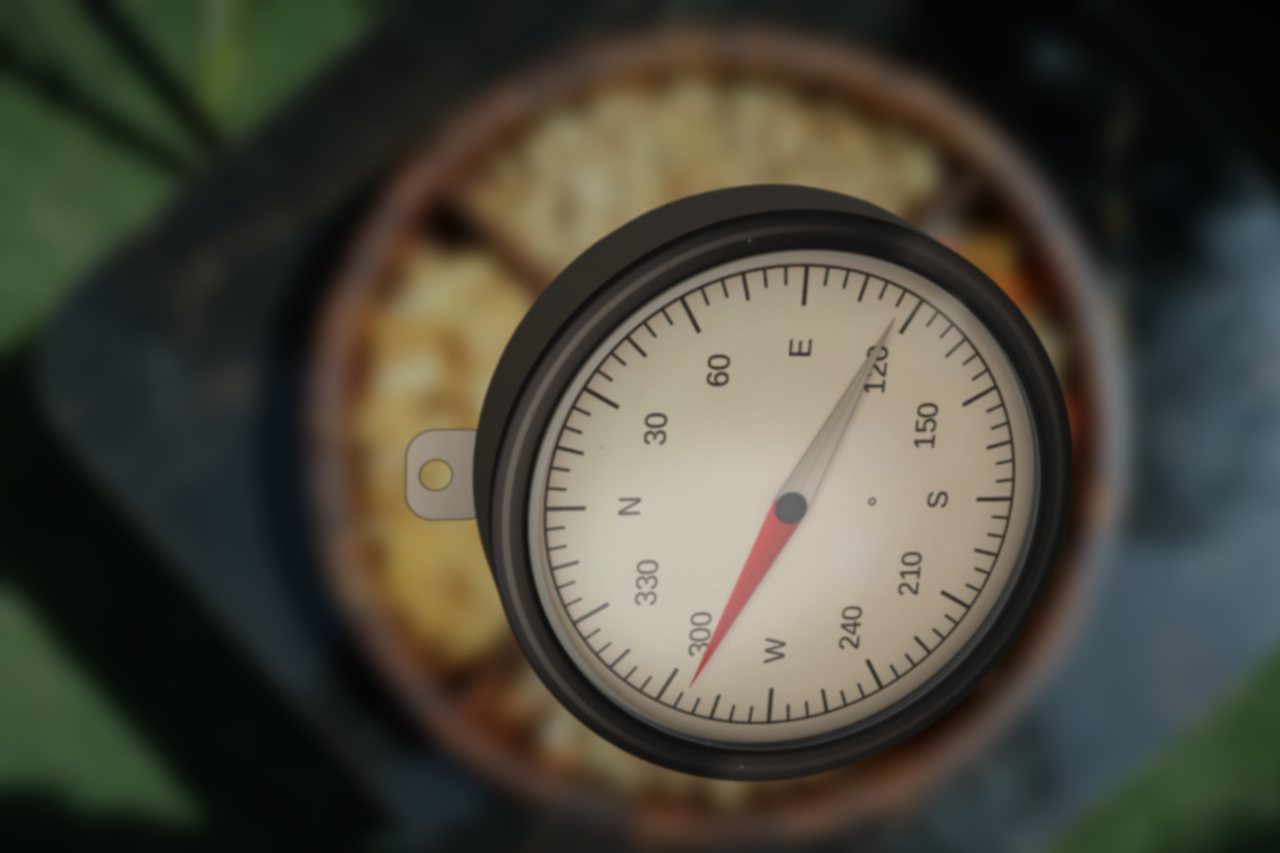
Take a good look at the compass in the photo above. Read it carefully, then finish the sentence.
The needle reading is 295 °
